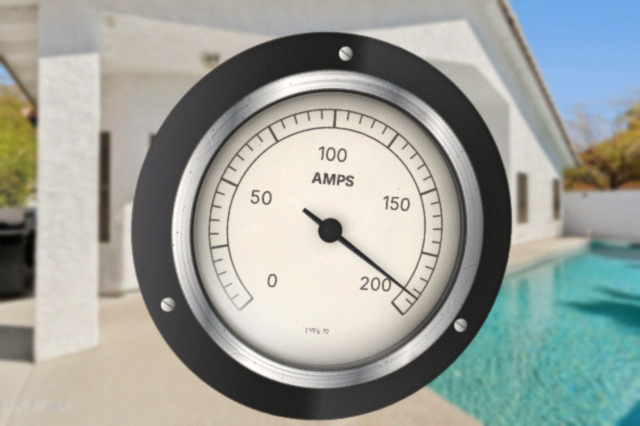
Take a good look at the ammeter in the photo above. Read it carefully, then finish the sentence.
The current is 192.5 A
